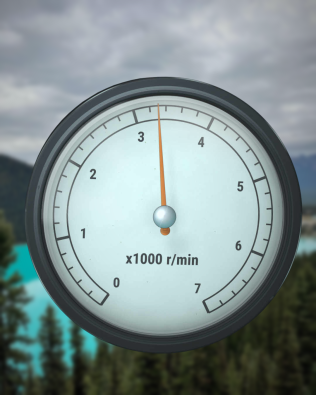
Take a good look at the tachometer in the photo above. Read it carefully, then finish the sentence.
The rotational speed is 3300 rpm
